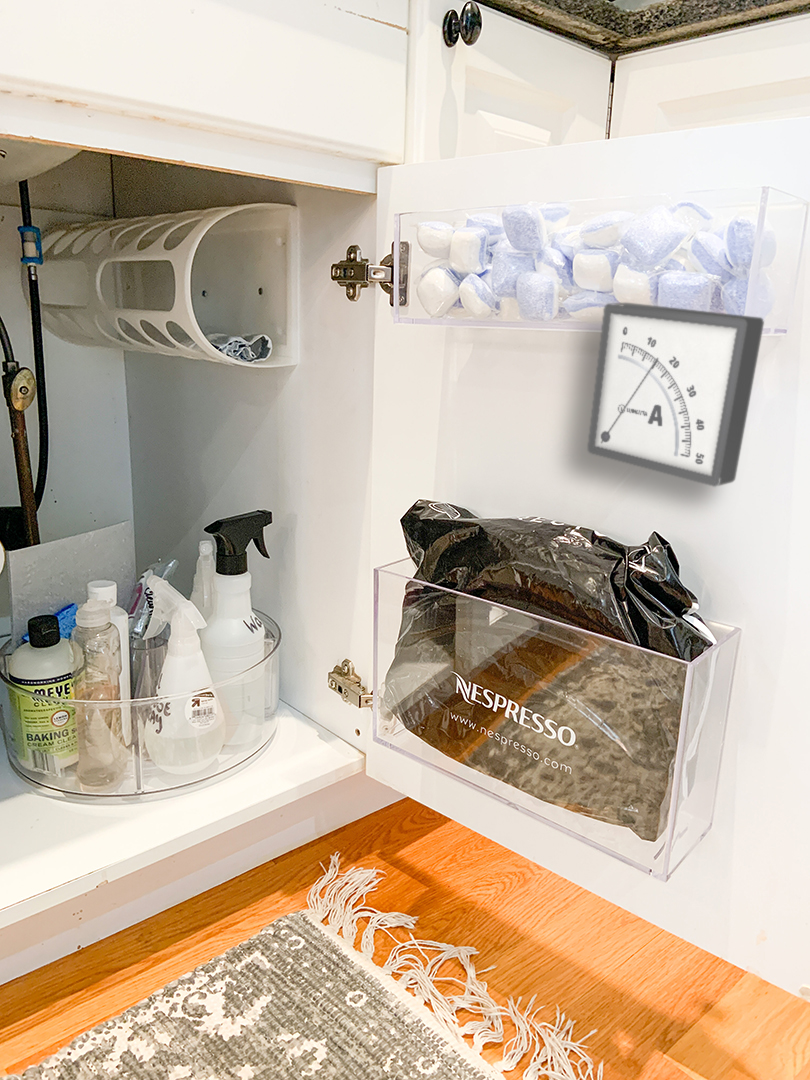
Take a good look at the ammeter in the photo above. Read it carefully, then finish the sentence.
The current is 15 A
